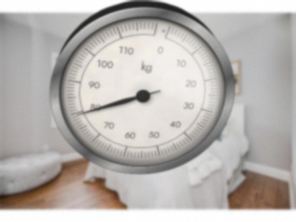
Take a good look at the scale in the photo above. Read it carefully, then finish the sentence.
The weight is 80 kg
